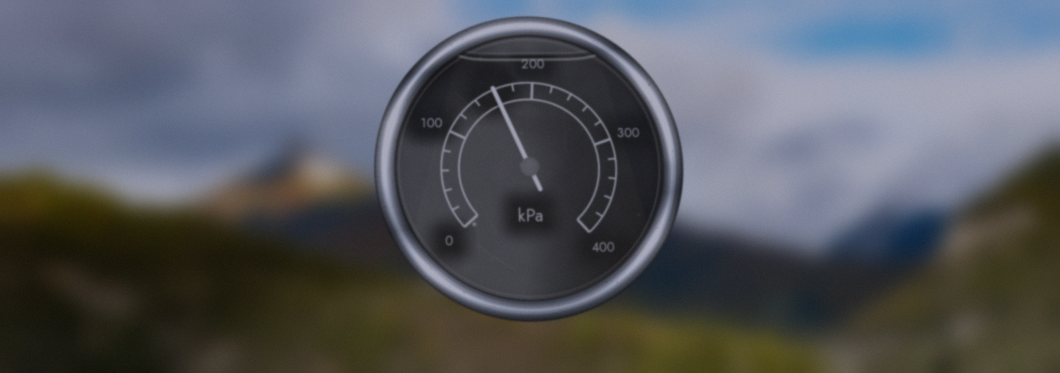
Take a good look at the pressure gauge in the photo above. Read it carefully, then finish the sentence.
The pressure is 160 kPa
